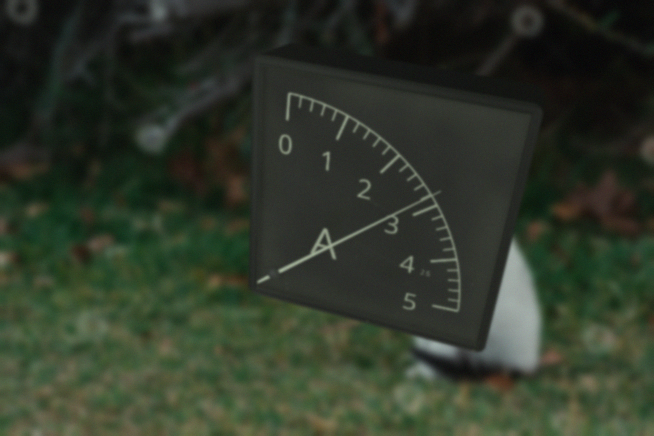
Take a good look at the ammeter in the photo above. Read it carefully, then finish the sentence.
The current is 2.8 A
